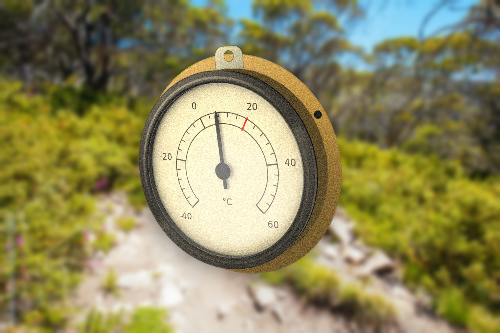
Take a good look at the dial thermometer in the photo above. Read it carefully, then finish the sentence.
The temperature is 8 °C
